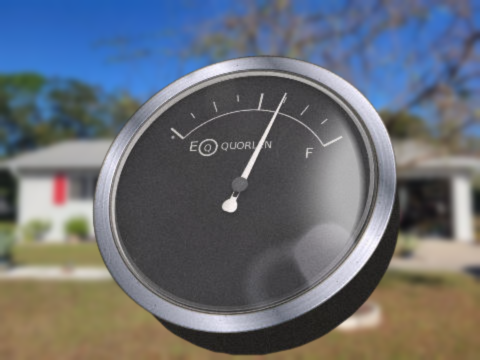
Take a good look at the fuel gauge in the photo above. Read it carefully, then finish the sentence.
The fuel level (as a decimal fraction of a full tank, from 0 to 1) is 0.625
